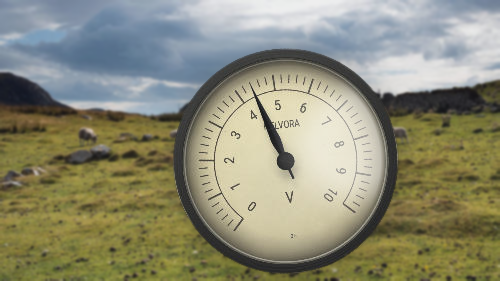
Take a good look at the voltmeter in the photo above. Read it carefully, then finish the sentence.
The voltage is 4.4 V
